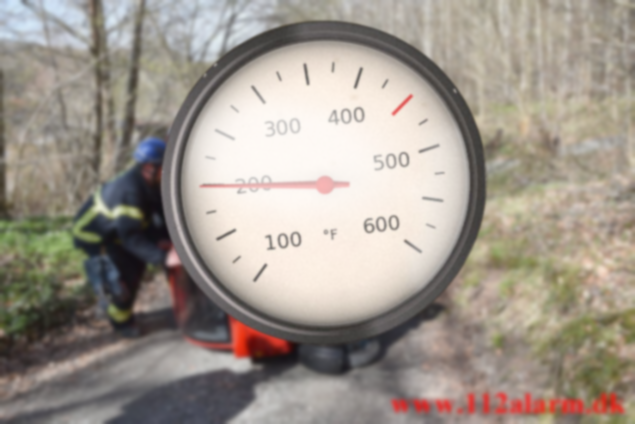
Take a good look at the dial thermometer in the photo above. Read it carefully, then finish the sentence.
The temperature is 200 °F
